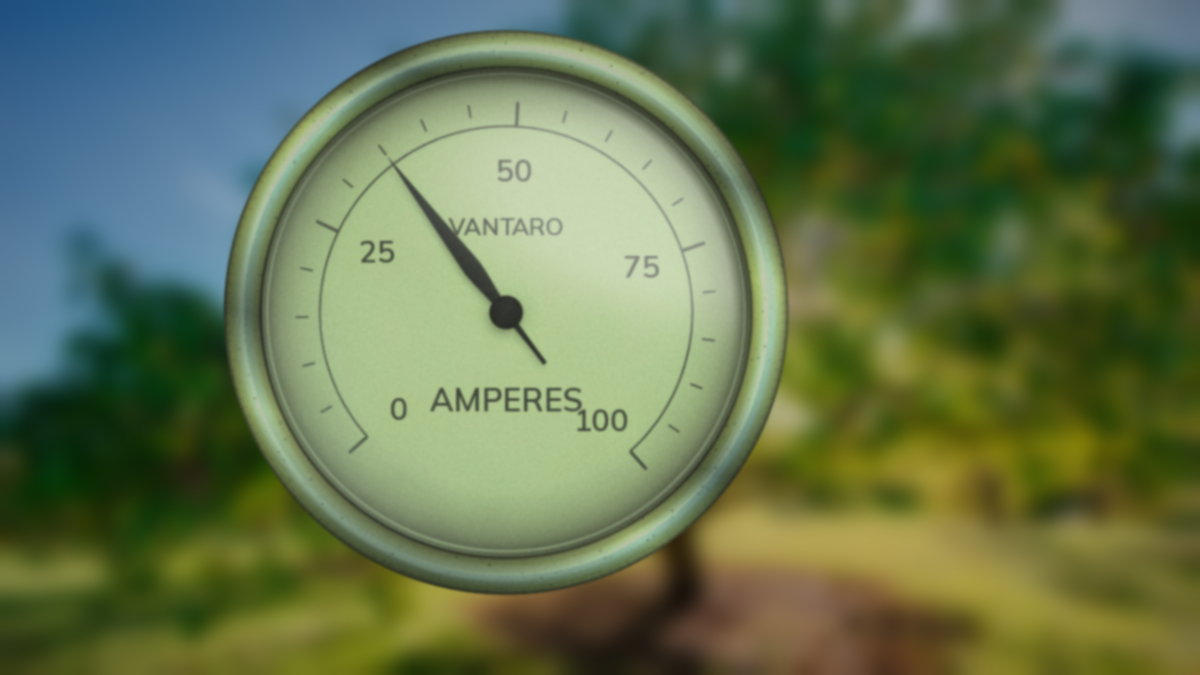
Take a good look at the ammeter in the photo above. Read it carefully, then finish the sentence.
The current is 35 A
